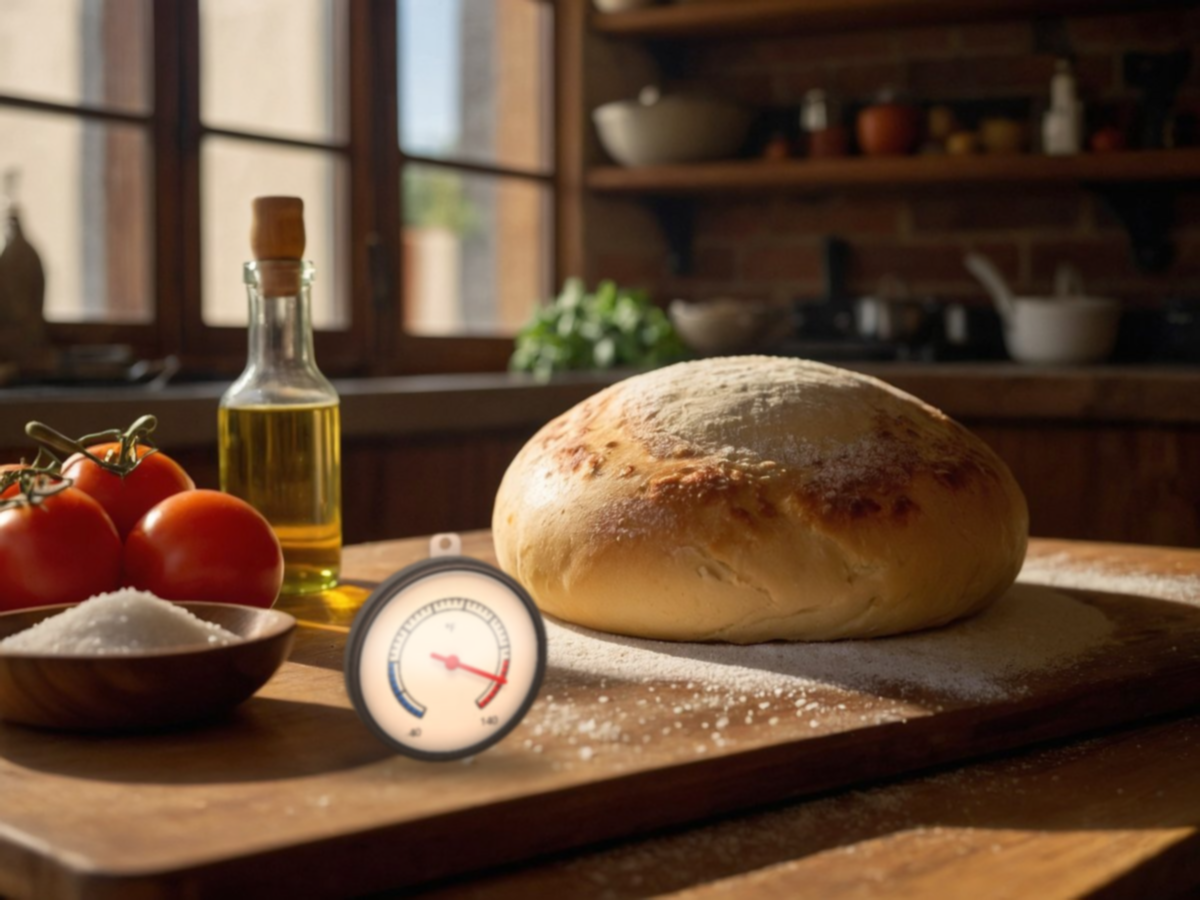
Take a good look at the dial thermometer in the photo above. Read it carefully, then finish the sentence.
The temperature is 120 °F
